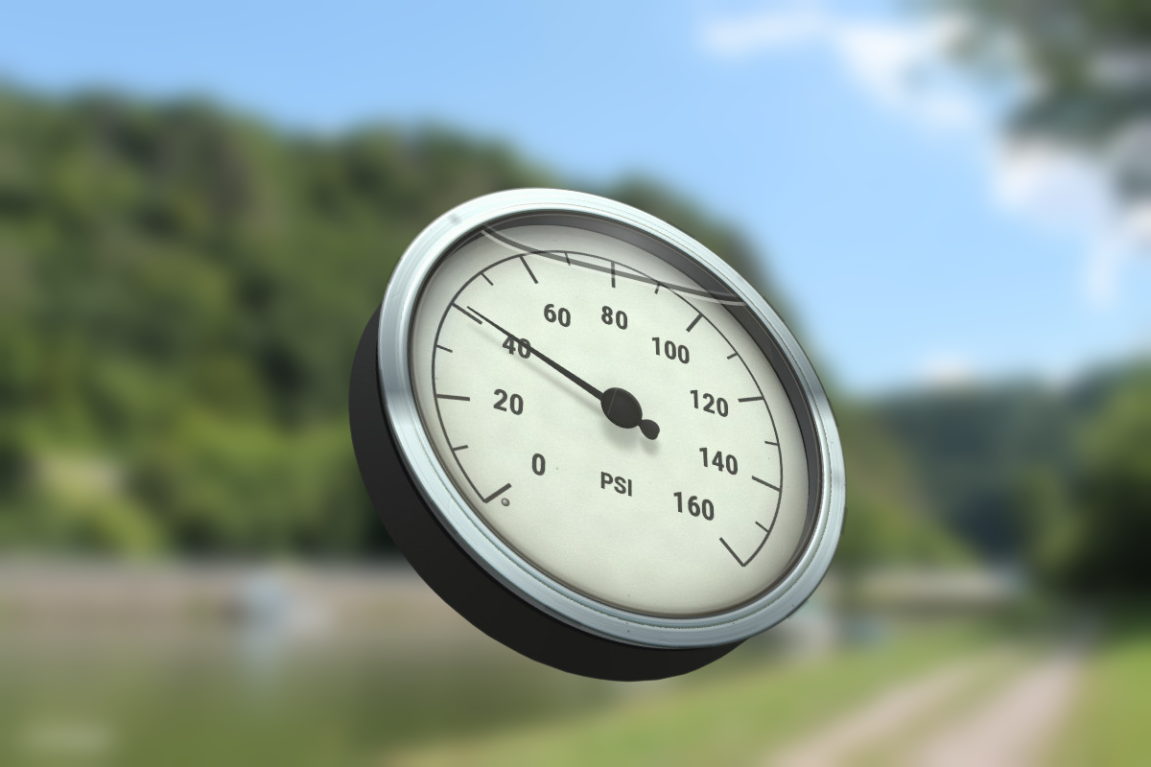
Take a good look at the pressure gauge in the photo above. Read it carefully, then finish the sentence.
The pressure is 40 psi
